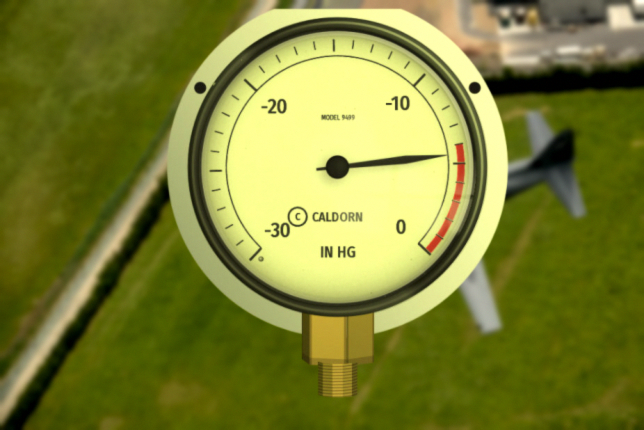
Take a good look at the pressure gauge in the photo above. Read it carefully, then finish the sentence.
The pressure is -5.5 inHg
